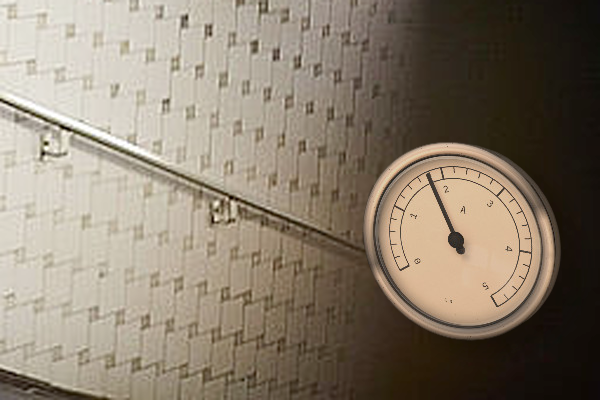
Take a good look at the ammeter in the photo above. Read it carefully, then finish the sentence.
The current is 1.8 A
